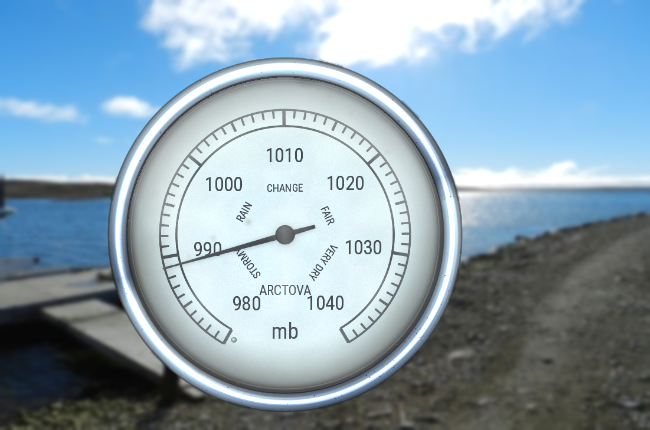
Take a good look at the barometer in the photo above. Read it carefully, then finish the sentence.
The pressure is 989 mbar
